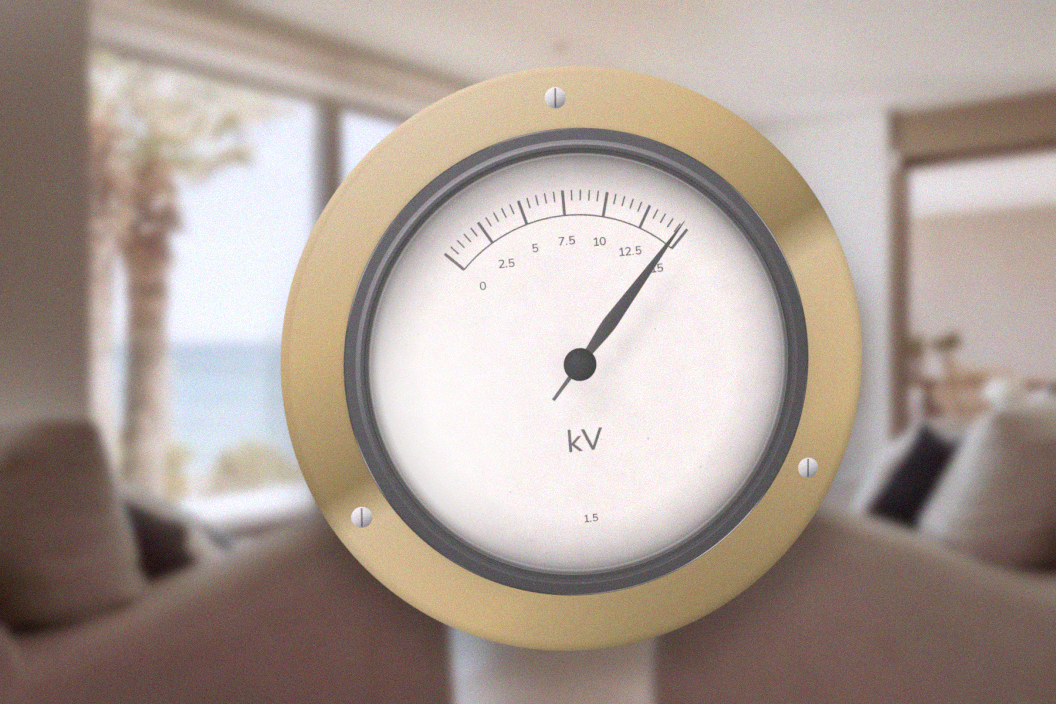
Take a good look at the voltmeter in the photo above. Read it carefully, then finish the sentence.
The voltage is 14.5 kV
